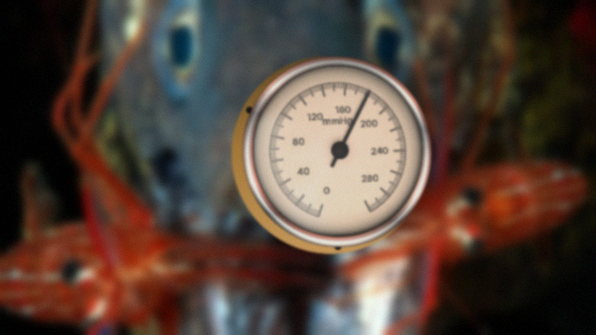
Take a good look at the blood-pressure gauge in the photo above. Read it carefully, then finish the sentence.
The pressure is 180 mmHg
